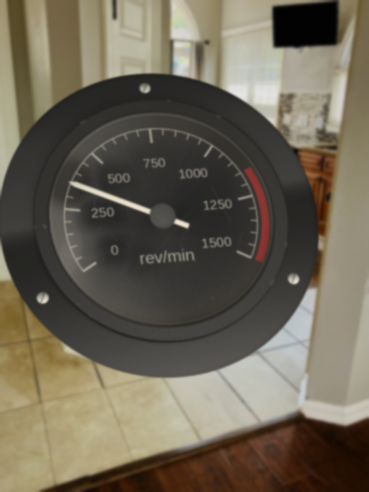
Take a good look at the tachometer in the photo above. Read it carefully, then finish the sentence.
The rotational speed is 350 rpm
